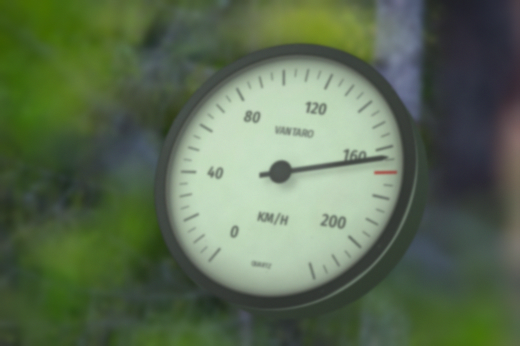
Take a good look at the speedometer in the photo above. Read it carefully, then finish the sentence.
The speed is 165 km/h
